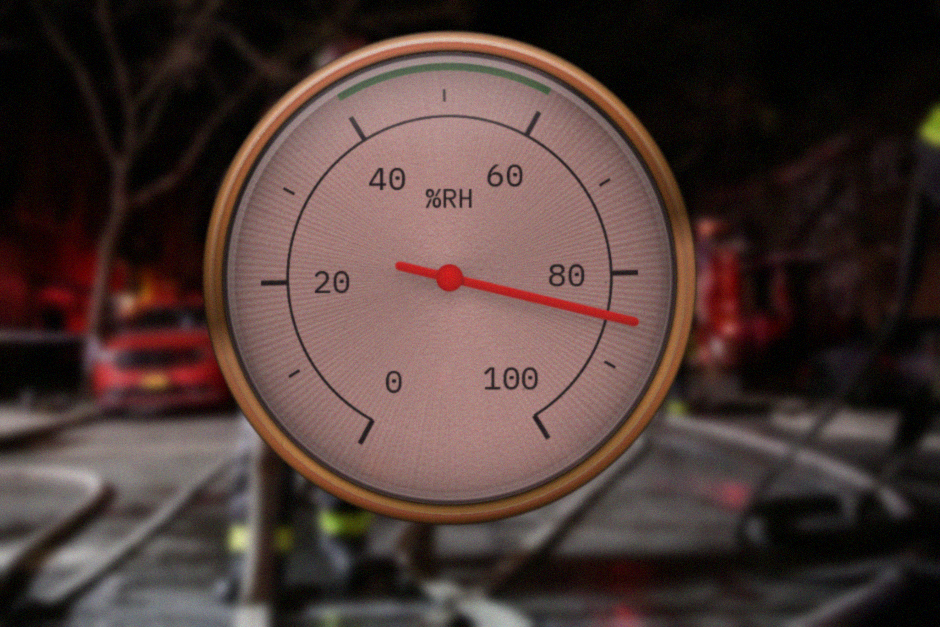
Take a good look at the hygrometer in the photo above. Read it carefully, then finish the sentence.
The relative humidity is 85 %
